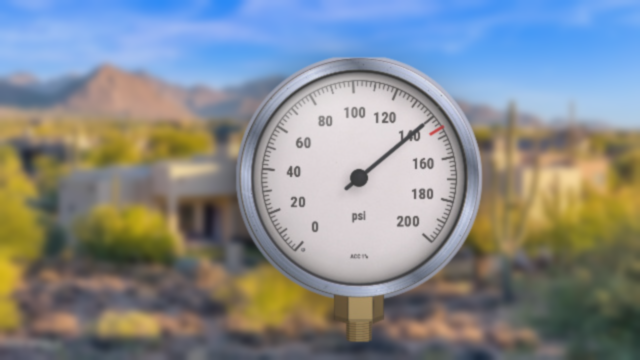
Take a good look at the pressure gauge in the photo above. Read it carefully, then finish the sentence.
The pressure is 140 psi
